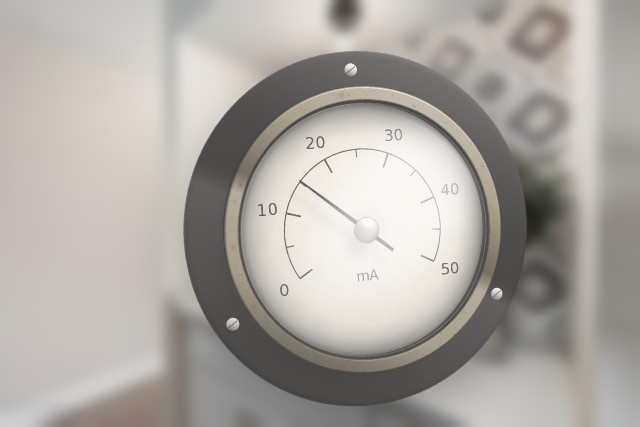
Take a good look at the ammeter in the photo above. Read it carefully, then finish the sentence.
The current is 15 mA
